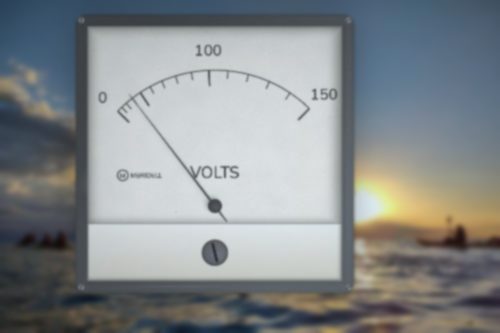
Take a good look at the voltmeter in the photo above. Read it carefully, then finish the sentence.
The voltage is 40 V
